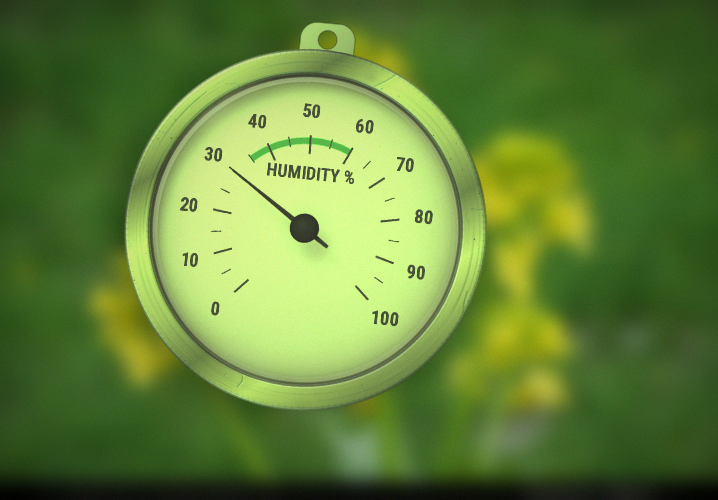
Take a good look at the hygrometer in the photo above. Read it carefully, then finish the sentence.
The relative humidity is 30 %
